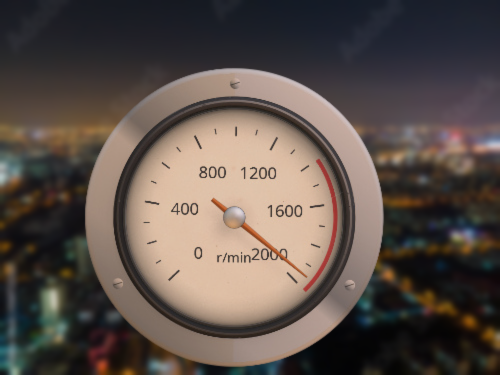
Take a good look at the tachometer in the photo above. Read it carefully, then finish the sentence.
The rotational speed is 1950 rpm
